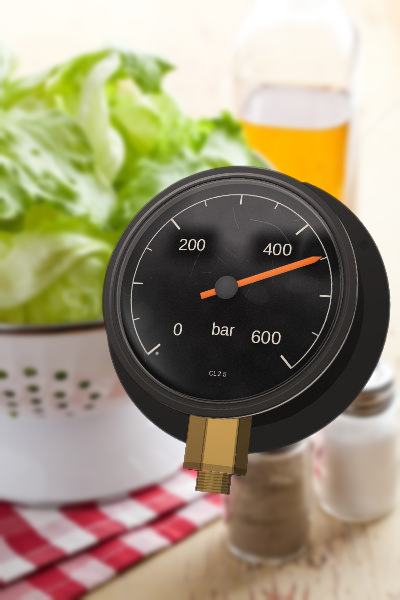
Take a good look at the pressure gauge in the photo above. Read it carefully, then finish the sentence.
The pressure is 450 bar
